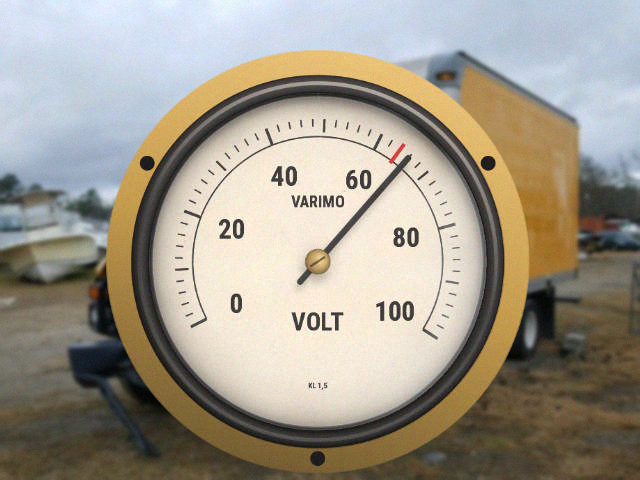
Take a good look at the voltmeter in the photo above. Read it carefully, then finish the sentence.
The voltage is 66 V
